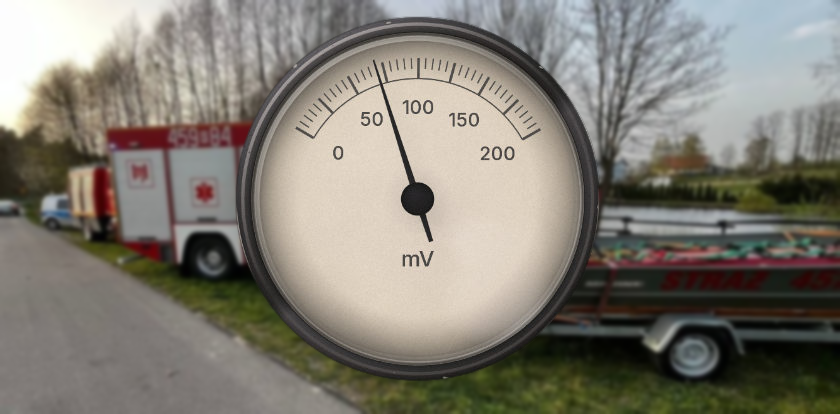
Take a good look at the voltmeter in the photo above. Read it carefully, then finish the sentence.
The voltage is 70 mV
